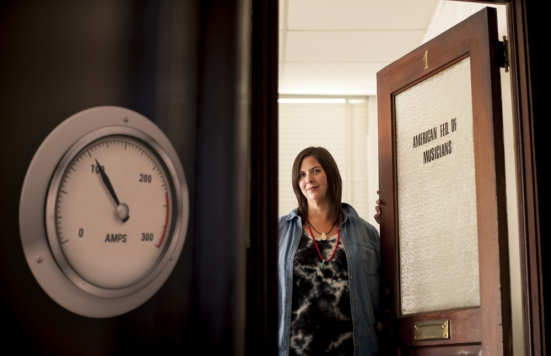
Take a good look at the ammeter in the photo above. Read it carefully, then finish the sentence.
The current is 100 A
